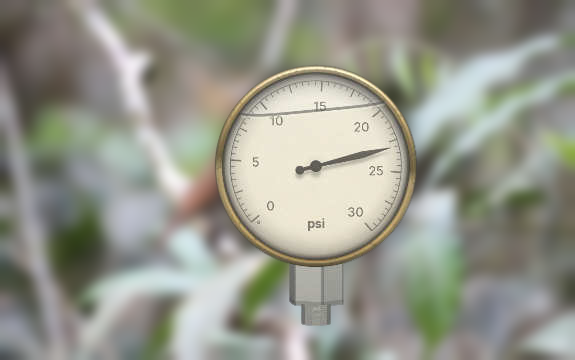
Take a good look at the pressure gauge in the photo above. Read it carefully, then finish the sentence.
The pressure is 23 psi
